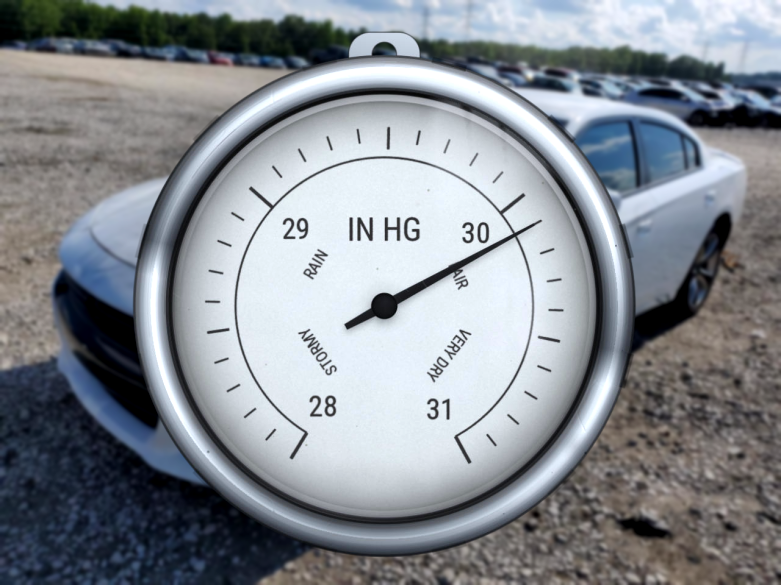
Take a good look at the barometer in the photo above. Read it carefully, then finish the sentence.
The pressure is 30.1 inHg
